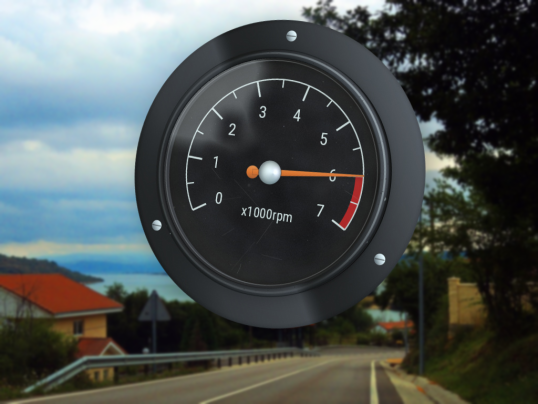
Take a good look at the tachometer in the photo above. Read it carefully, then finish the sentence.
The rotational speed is 6000 rpm
